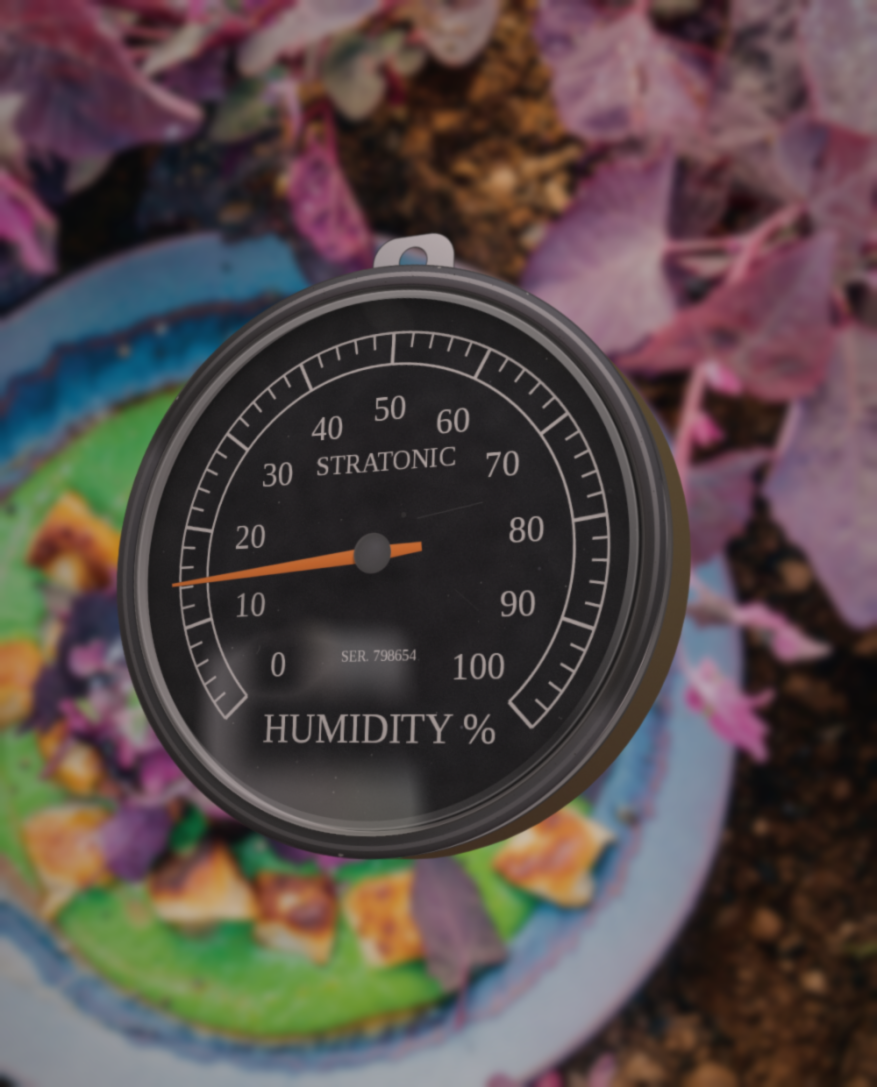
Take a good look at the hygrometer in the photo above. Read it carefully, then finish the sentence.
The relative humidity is 14 %
